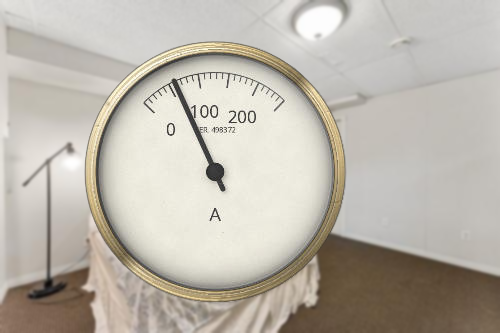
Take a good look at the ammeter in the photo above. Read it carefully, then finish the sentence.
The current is 60 A
